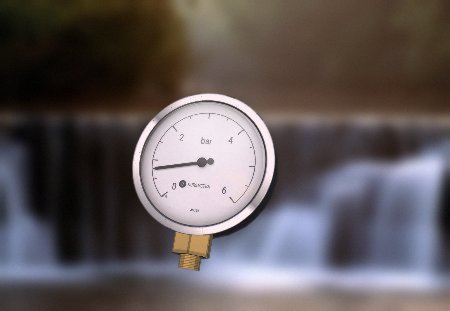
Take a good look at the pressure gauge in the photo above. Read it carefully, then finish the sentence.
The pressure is 0.75 bar
